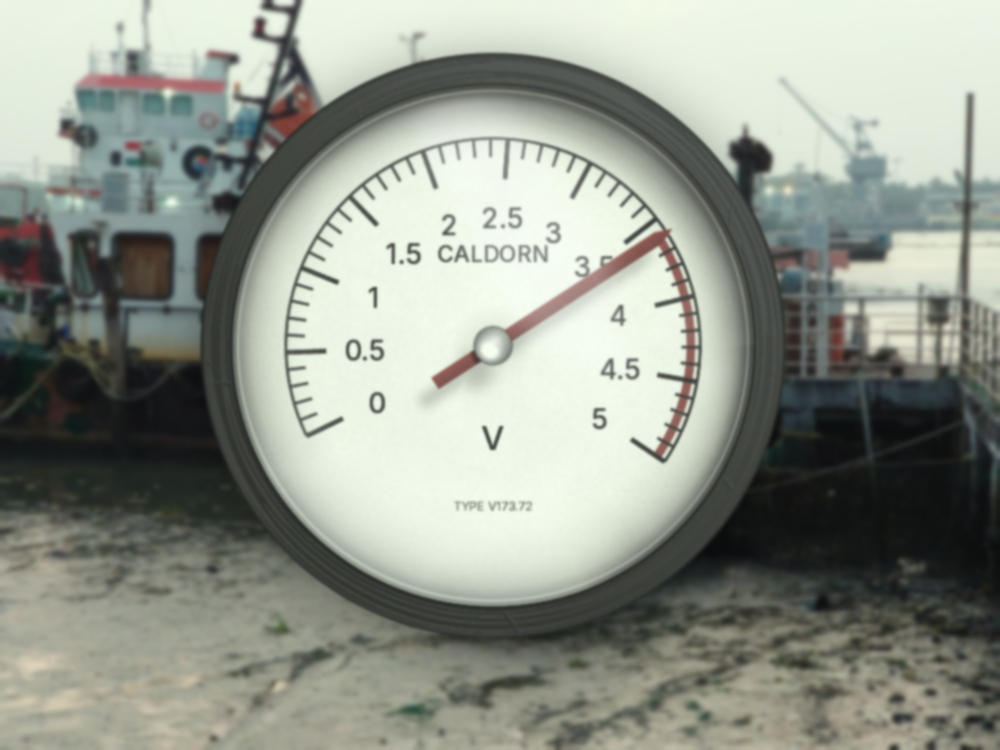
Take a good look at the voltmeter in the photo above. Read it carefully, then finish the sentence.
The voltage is 3.6 V
